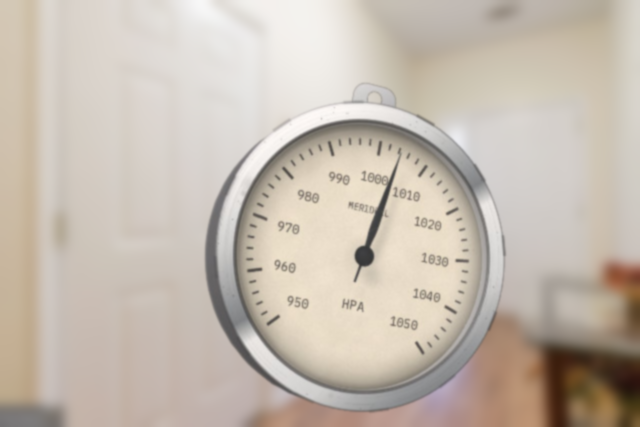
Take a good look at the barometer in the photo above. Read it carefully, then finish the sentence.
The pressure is 1004 hPa
